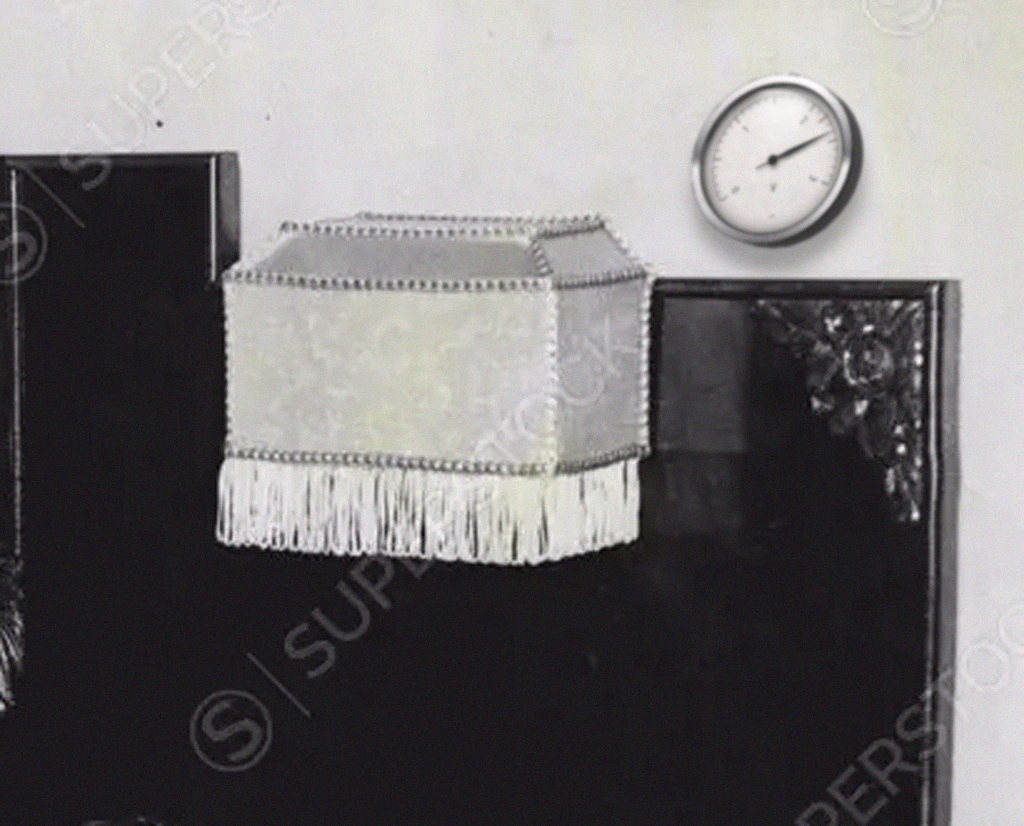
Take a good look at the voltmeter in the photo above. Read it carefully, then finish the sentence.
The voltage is 2.4 V
